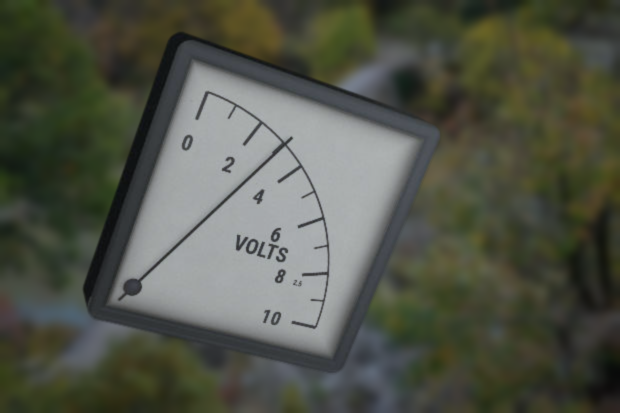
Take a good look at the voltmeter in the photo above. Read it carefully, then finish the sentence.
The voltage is 3 V
